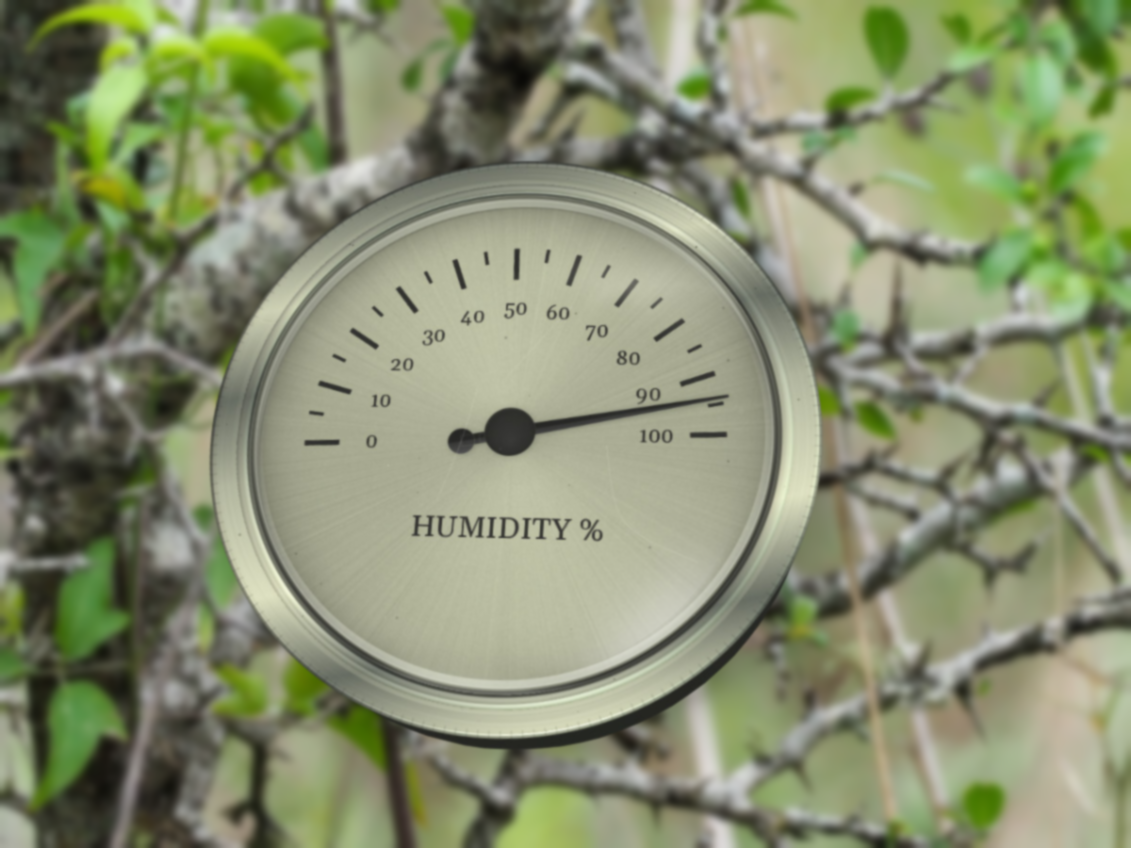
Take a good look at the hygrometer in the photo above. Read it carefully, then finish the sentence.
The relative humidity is 95 %
